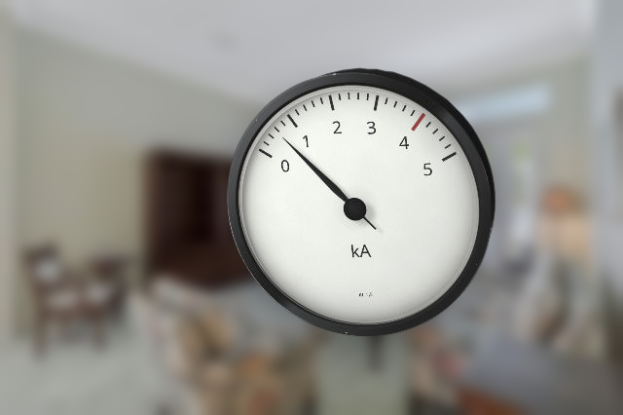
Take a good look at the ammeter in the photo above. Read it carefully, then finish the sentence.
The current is 0.6 kA
